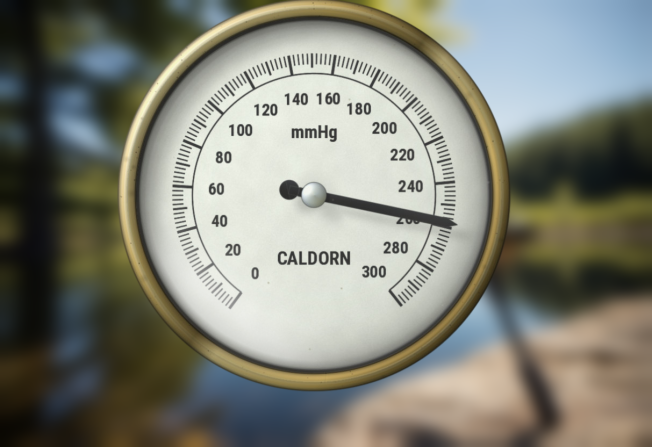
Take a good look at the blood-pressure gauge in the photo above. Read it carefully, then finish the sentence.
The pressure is 258 mmHg
